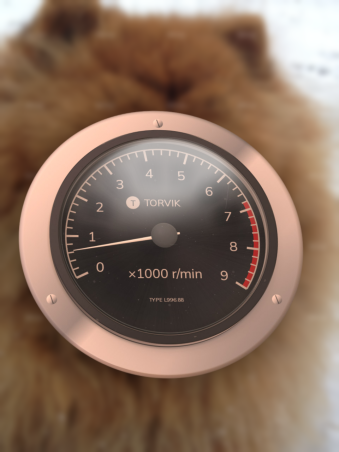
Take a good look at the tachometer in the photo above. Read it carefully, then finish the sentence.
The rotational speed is 600 rpm
